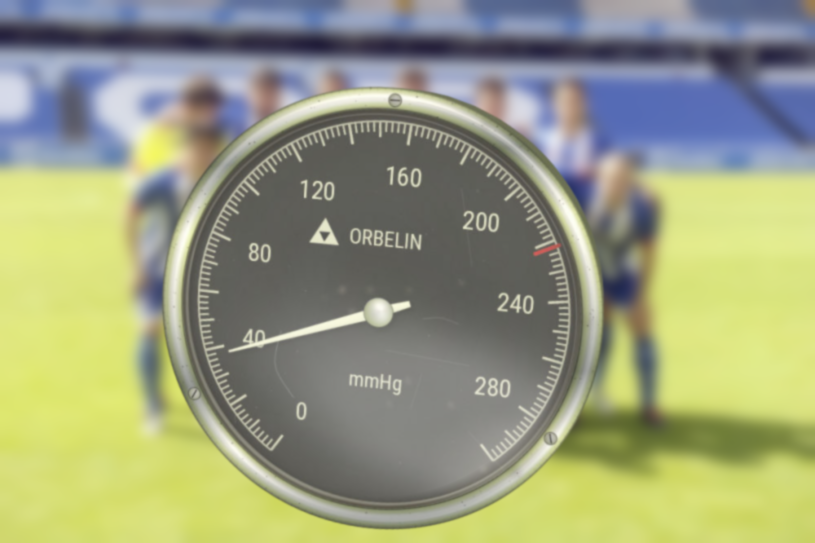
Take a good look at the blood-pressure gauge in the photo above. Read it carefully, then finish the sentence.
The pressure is 38 mmHg
